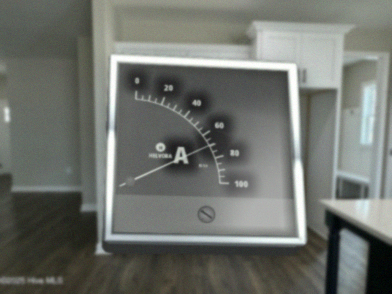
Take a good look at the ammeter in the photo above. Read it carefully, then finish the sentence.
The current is 70 A
